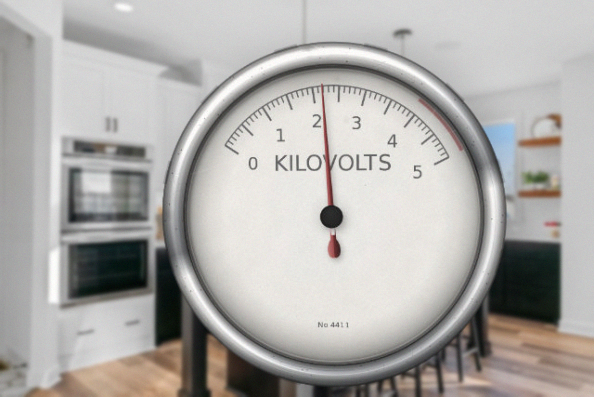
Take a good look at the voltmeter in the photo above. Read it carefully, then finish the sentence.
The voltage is 2.2 kV
